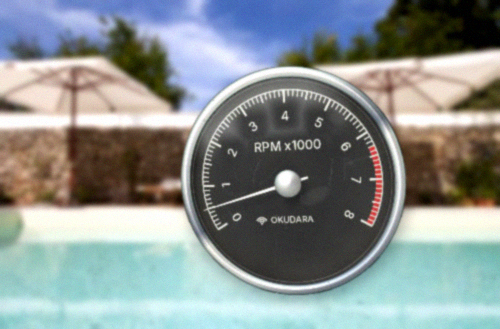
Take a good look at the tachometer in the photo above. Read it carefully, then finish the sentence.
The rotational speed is 500 rpm
